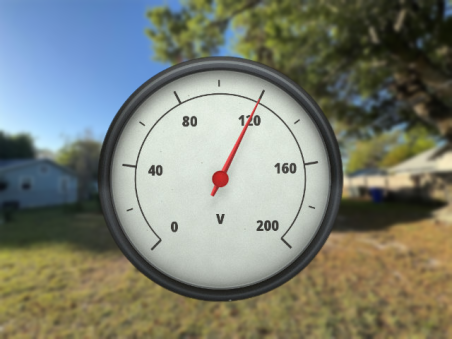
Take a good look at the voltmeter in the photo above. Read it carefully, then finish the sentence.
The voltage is 120 V
